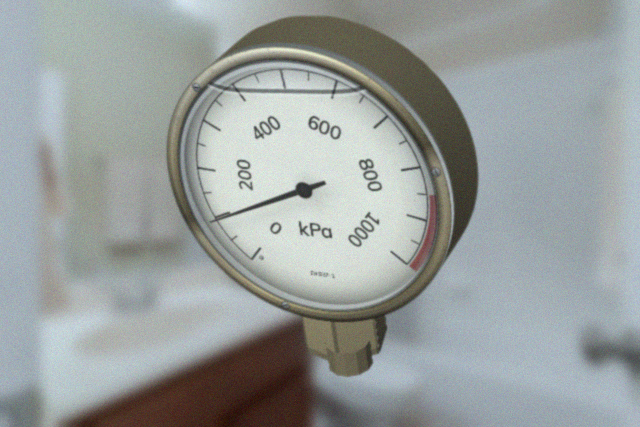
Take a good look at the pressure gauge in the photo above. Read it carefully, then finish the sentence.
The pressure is 100 kPa
